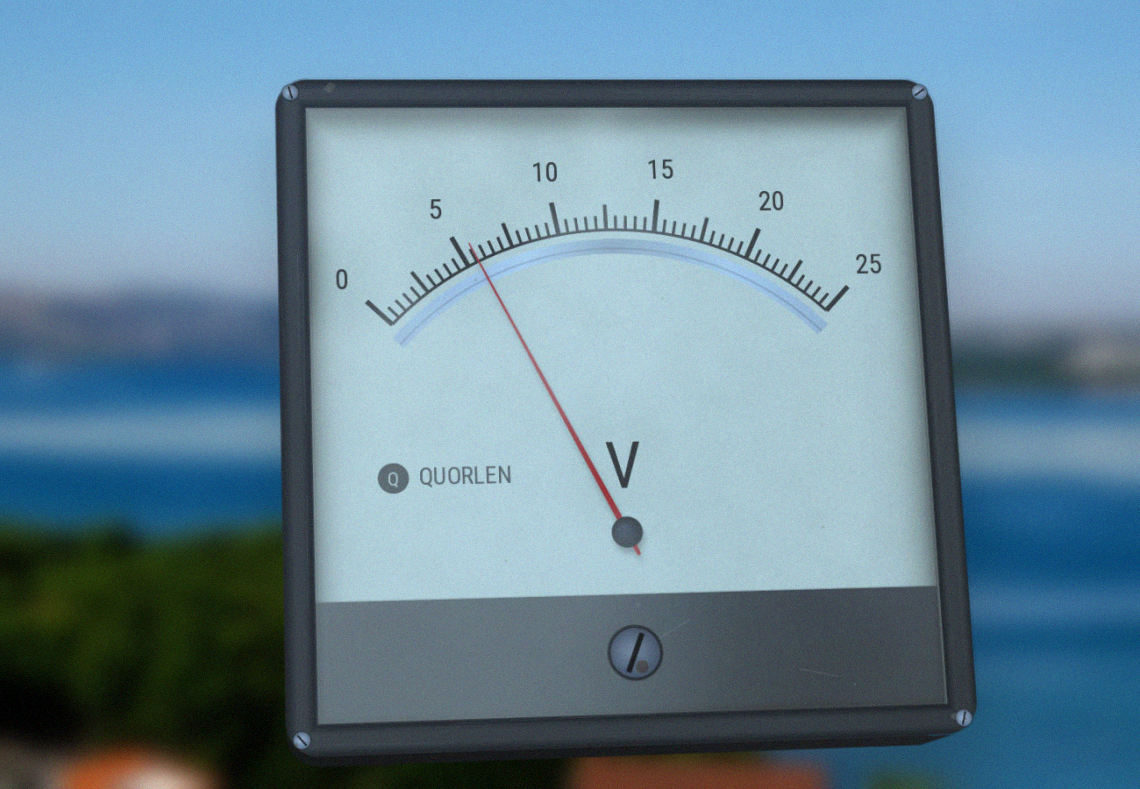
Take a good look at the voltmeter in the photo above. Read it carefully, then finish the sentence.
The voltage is 5.5 V
